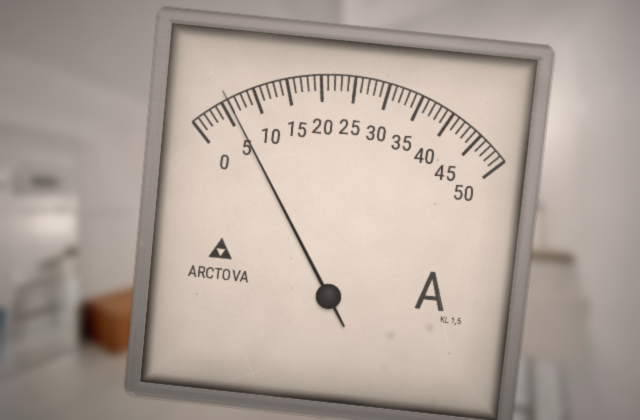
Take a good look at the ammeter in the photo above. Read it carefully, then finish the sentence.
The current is 6 A
